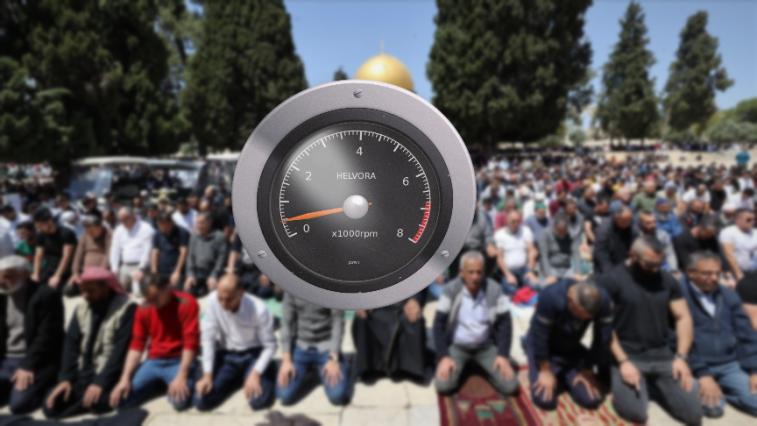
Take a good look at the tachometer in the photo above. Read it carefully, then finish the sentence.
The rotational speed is 500 rpm
